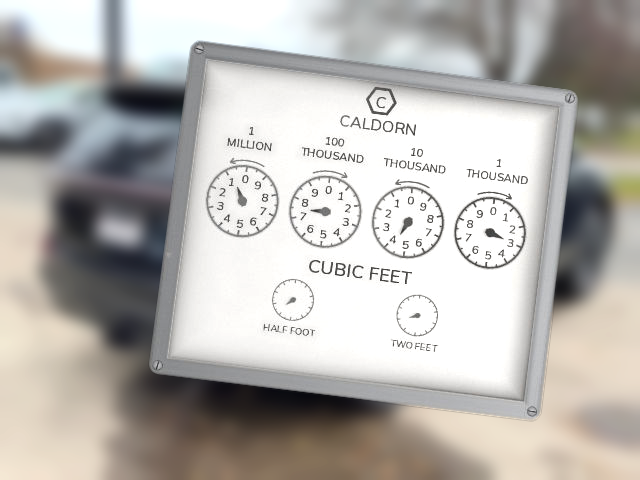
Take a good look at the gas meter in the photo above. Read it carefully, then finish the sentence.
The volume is 74300 ft³
